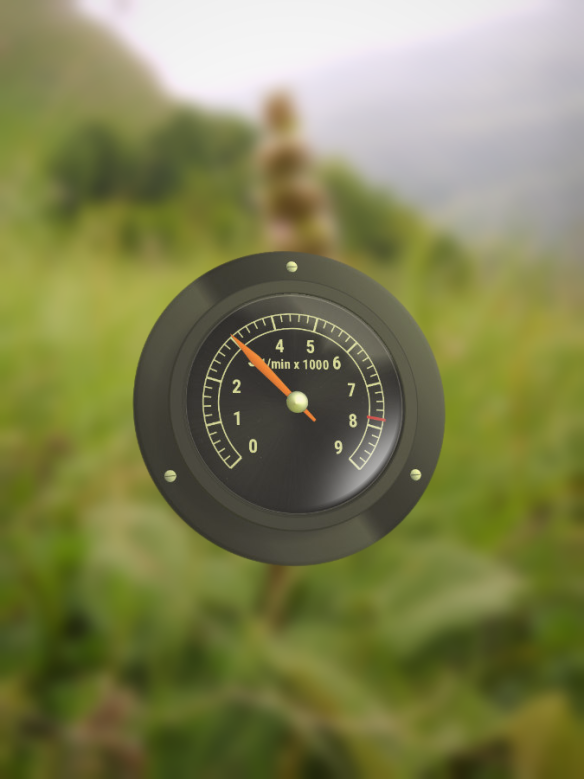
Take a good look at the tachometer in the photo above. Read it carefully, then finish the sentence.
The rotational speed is 3000 rpm
